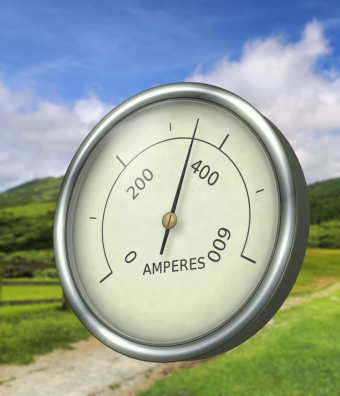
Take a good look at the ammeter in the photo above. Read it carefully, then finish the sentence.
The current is 350 A
